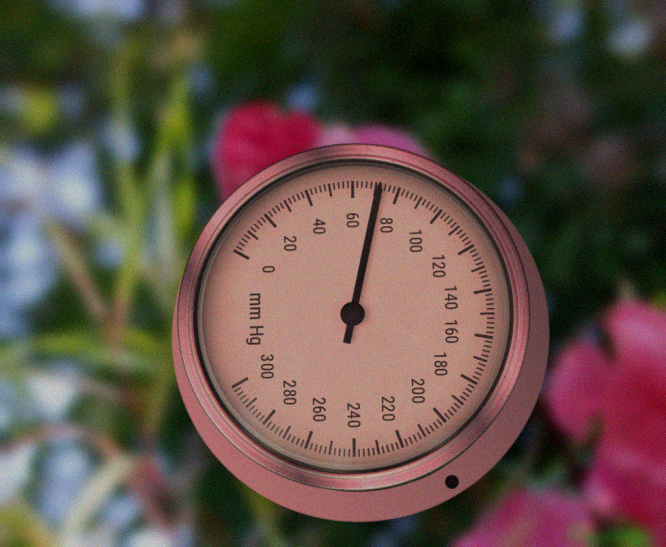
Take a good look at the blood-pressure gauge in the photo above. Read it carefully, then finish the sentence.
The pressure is 72 mmHg
